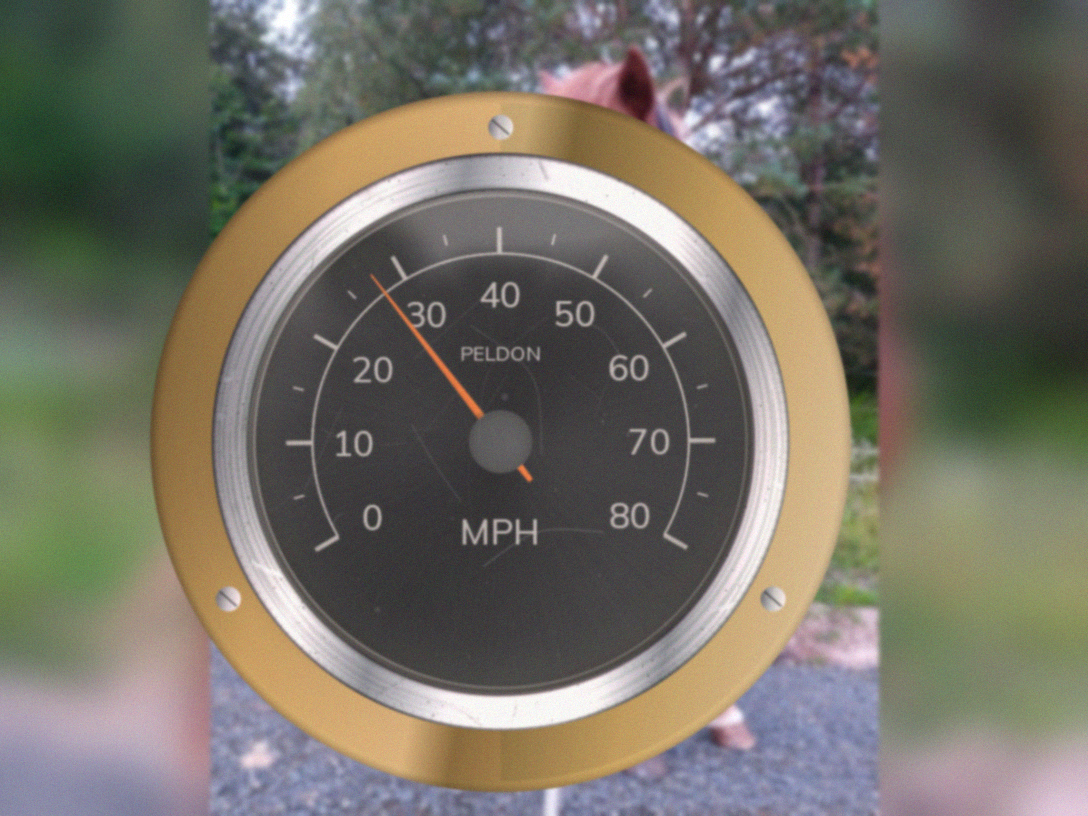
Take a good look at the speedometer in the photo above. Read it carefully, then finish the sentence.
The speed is 27.5 mph
